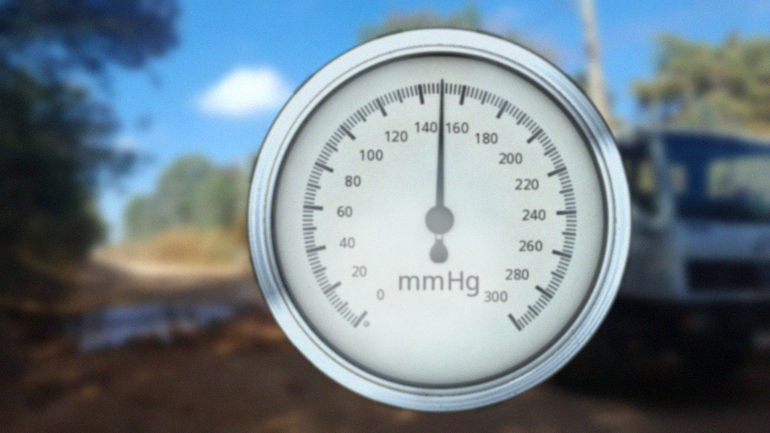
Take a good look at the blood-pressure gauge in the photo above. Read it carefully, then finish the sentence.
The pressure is 150 mmHg
